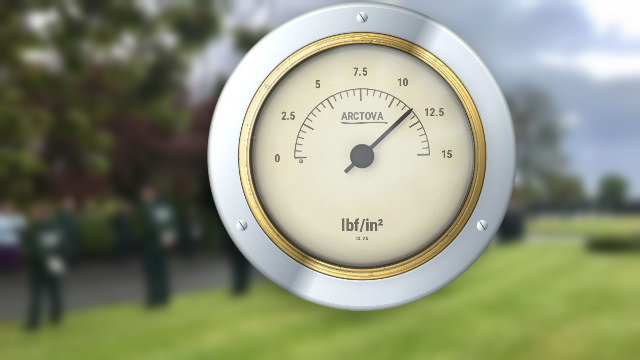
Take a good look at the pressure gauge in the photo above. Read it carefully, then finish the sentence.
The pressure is 11.5 psi
